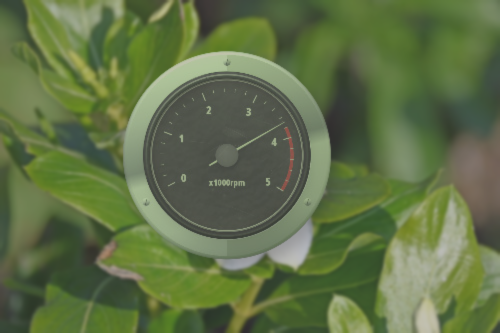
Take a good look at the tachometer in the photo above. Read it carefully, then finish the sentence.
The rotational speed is 3700 rpm
